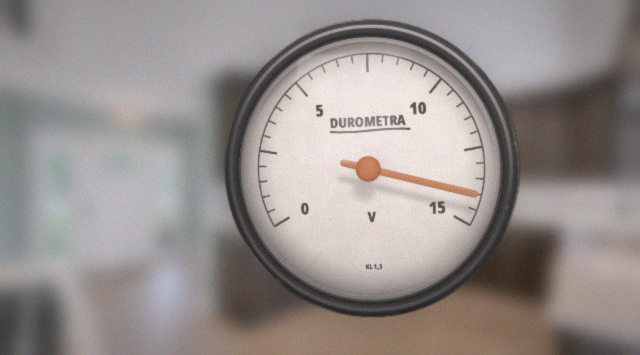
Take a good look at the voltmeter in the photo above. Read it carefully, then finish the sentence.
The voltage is 14 V
